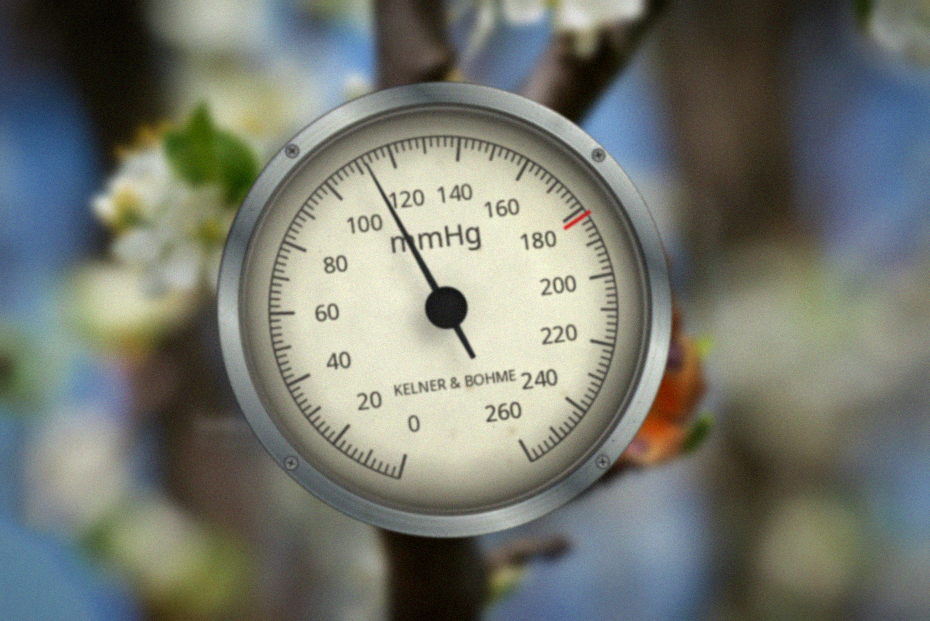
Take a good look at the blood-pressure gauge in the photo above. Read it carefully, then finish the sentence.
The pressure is 112 mmHg
